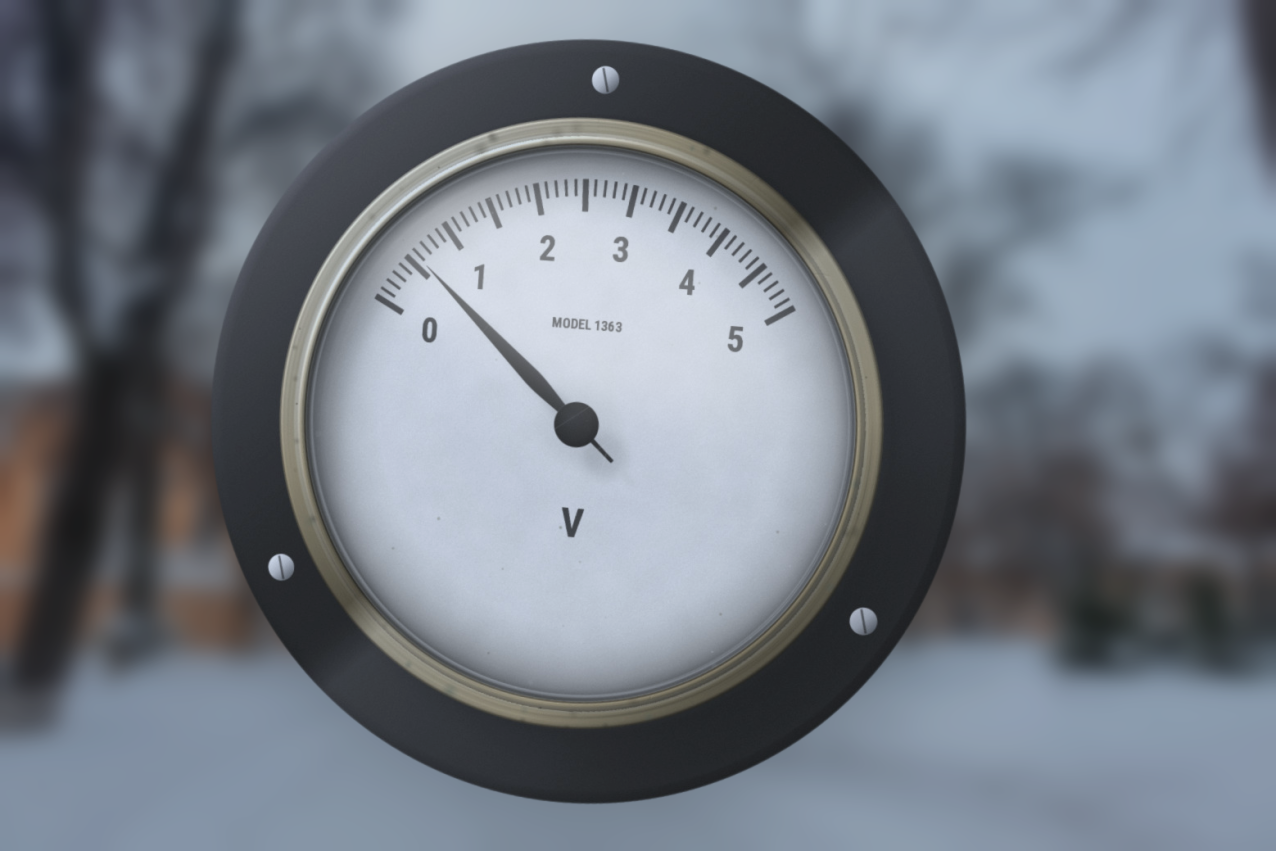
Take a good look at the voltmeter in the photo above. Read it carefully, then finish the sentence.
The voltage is 0.6 V
